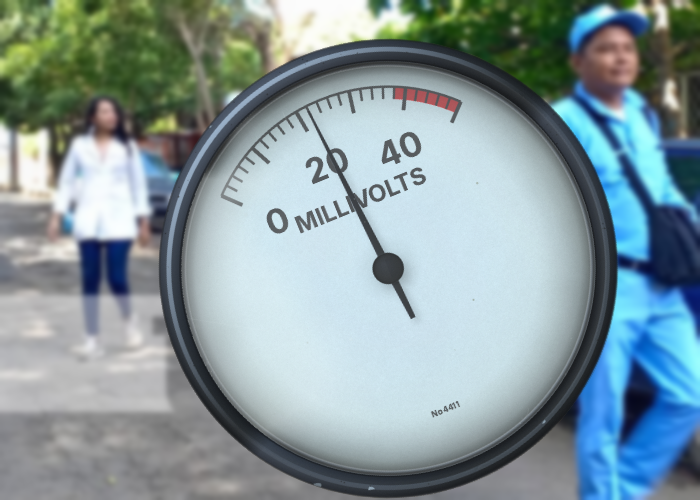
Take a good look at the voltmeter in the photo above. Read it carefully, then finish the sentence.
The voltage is 22 mV
